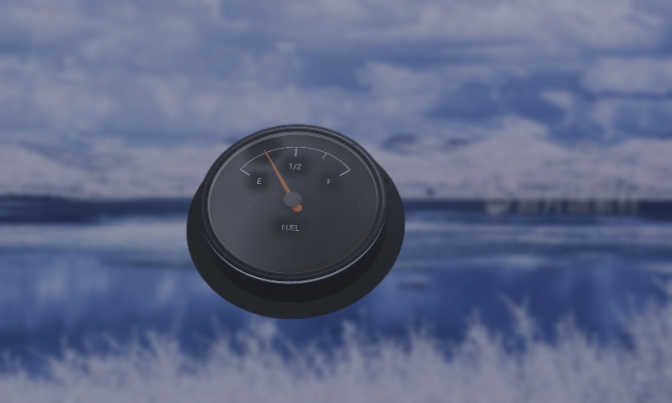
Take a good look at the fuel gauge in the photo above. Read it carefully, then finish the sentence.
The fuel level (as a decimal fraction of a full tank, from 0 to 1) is 0.25
